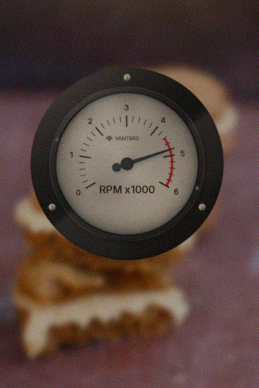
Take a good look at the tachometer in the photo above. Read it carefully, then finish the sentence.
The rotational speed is 4800 rpm
